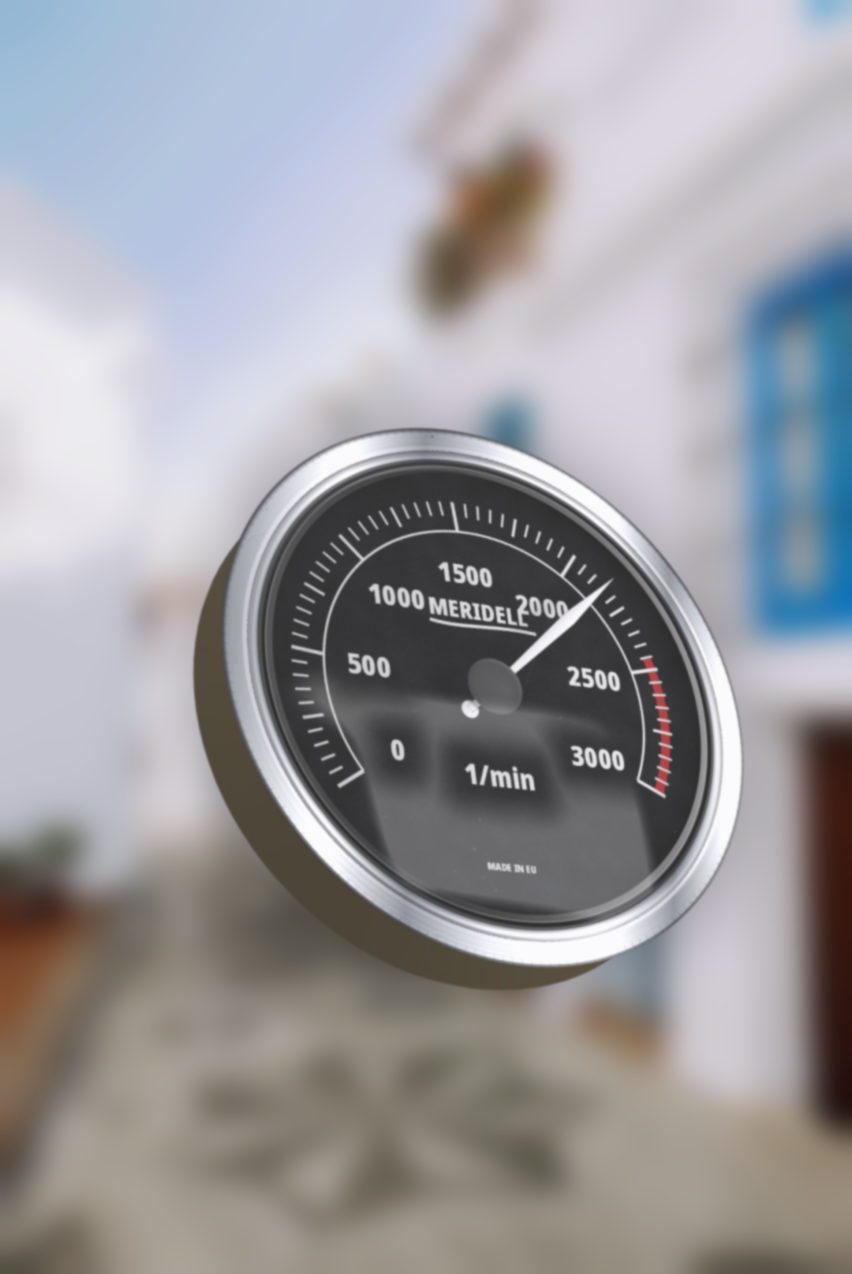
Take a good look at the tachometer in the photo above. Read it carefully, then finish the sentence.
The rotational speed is 2150 rpm
